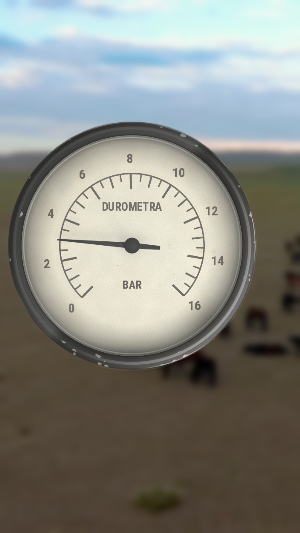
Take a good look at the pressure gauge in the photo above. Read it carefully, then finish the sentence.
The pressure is 3 bar
